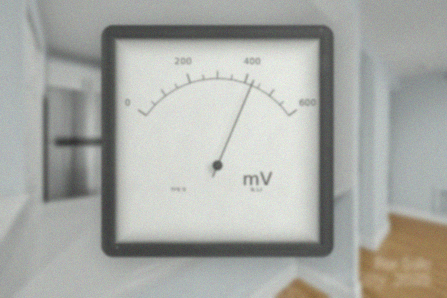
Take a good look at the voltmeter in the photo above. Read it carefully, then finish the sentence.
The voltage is 425 mV
